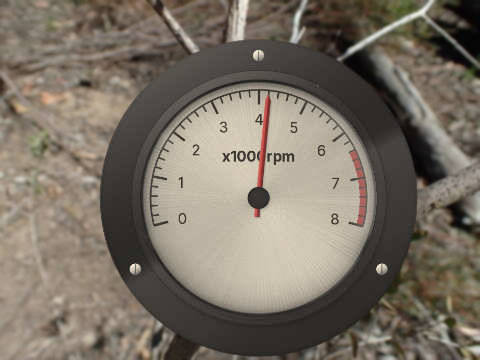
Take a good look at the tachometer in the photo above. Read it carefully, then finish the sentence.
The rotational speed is 4200 rpm
